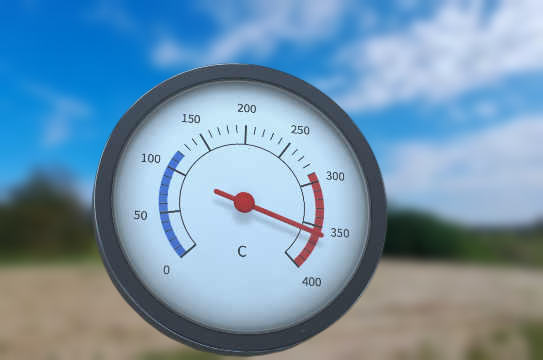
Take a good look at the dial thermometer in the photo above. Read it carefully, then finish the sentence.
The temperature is 360 °C
